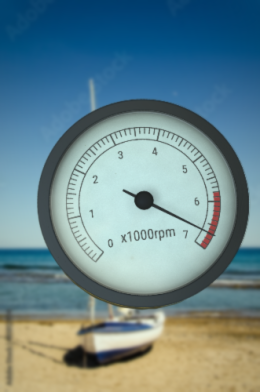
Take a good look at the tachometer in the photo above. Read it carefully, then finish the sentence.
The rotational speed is 6700 rpm
